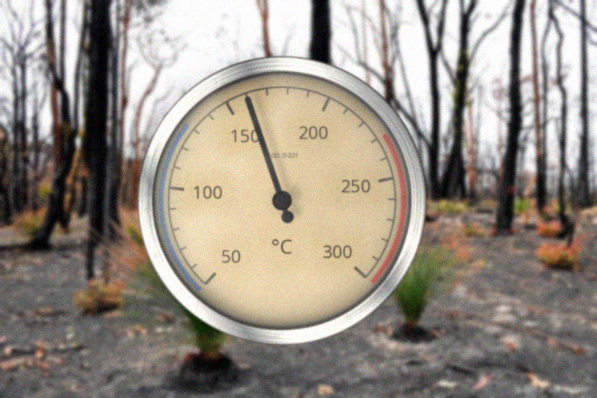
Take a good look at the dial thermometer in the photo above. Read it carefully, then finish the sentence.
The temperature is 160 °C
